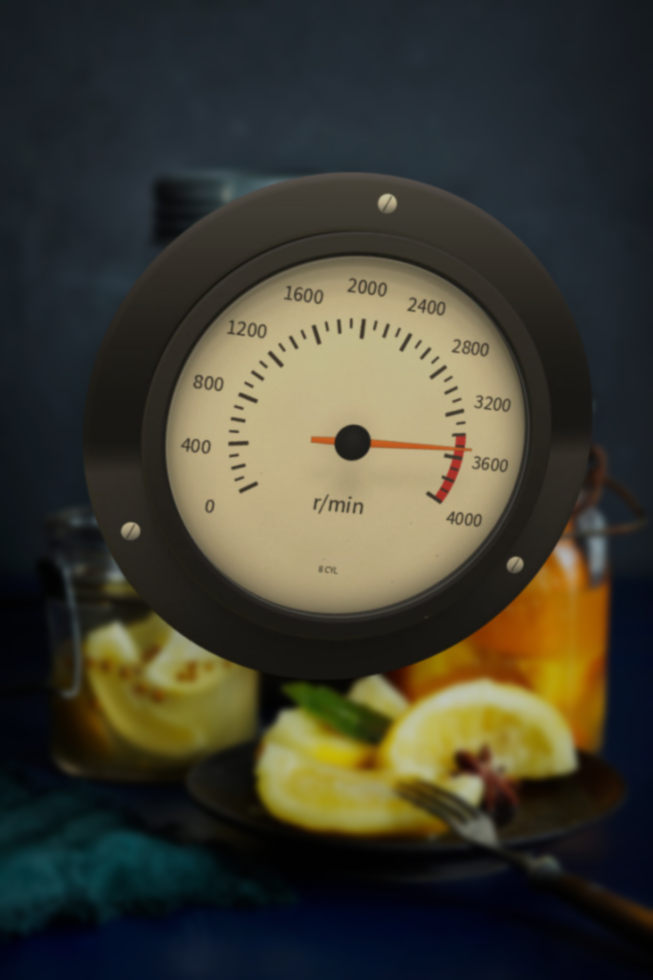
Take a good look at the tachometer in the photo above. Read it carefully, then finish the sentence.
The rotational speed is 3500 rpm
